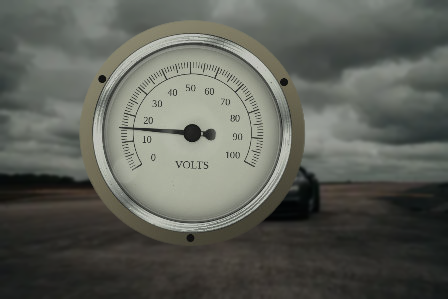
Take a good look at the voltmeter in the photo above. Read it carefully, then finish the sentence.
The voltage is 15 V
